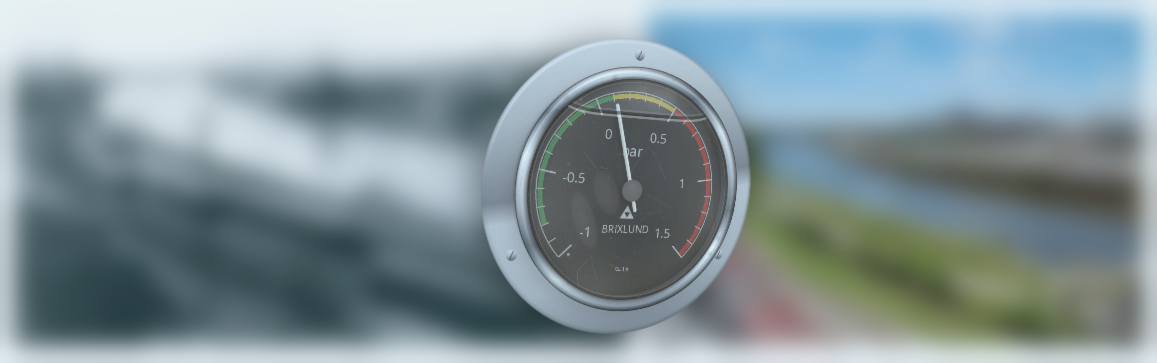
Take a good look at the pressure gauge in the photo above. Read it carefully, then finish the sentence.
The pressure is 0.1 bar
